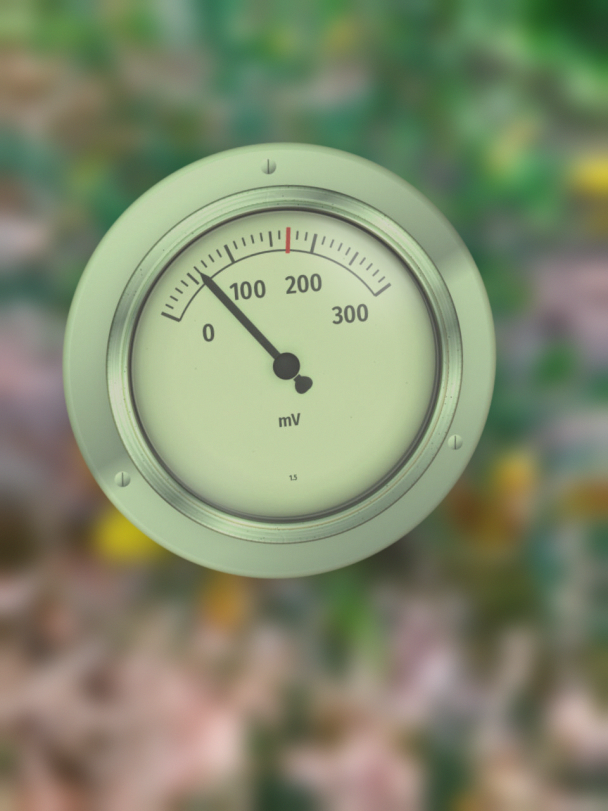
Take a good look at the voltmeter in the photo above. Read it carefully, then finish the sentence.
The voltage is 60 mV
